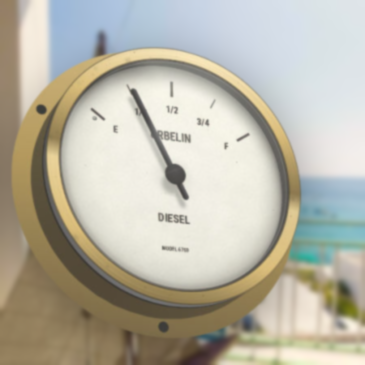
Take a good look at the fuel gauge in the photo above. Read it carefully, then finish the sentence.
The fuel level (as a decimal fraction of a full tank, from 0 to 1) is 0.25
